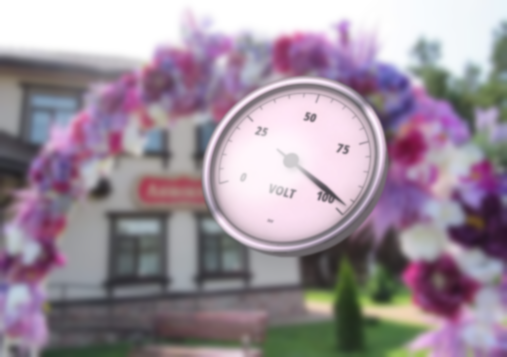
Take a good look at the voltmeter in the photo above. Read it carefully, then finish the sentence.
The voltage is 97.5 V
